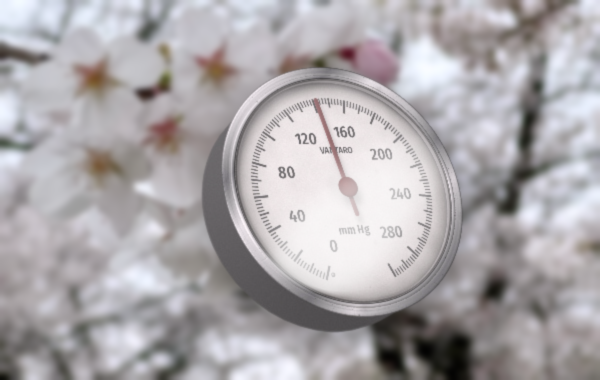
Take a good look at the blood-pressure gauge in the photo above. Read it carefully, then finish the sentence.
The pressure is 140 mmHg
